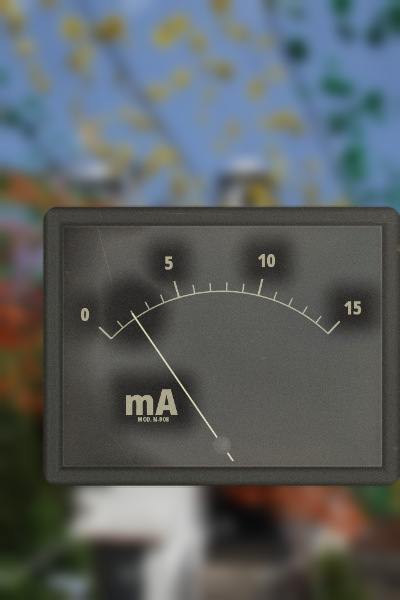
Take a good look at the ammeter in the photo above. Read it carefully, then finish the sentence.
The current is 2 mA
